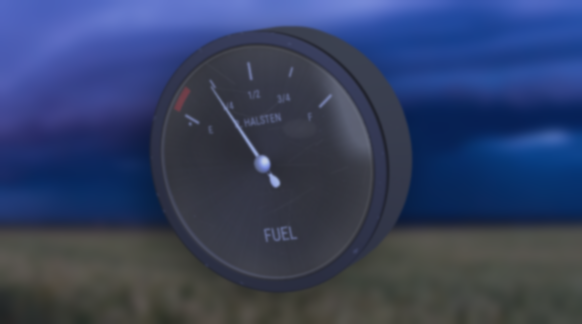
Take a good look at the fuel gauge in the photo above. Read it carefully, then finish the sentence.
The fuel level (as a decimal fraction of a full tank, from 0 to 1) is 0.25
